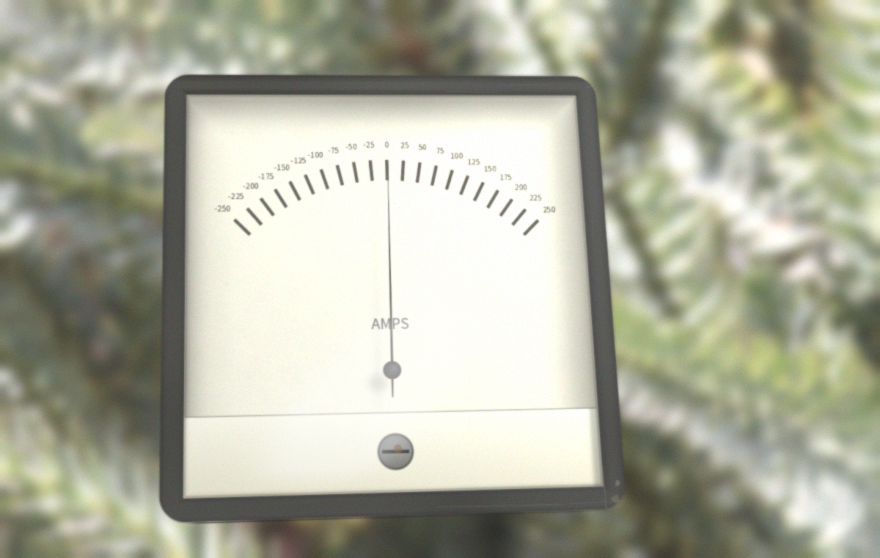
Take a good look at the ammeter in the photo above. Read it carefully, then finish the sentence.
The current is 0 A
